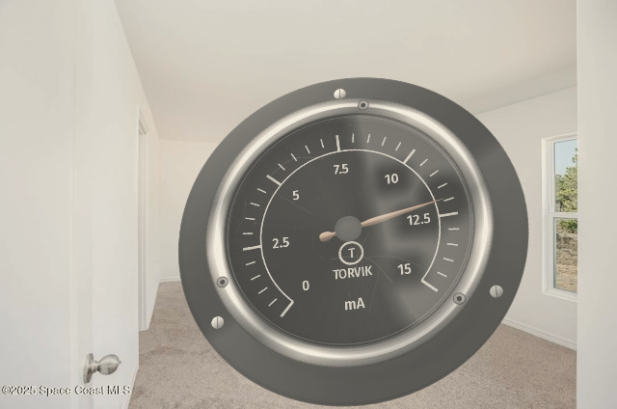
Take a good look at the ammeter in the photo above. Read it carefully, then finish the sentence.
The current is 12 mA
